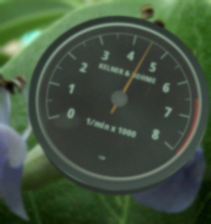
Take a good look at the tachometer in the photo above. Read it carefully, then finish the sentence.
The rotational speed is 4500 rpm
